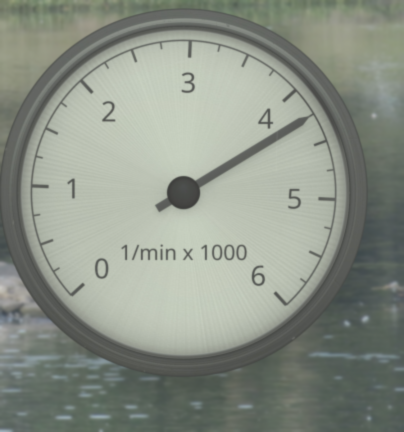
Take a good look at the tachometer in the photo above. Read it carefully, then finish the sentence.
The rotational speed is 4250 rpm
